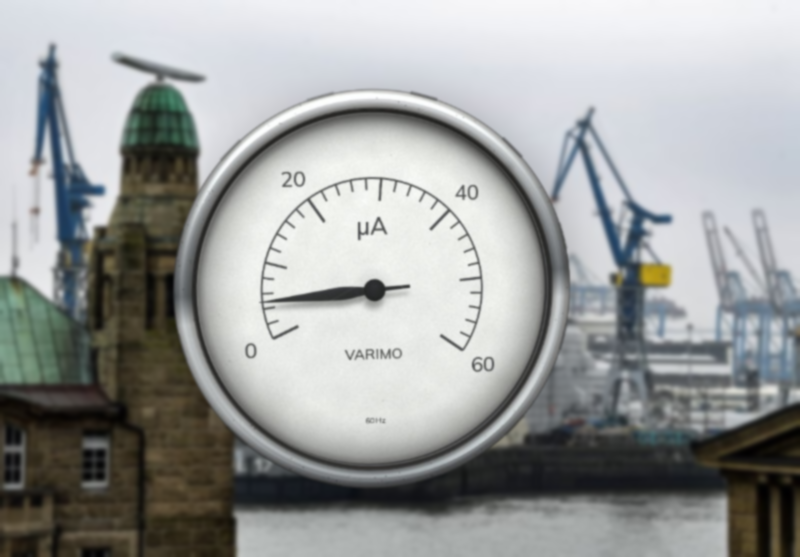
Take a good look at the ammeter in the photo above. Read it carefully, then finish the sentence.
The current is 5 µA
